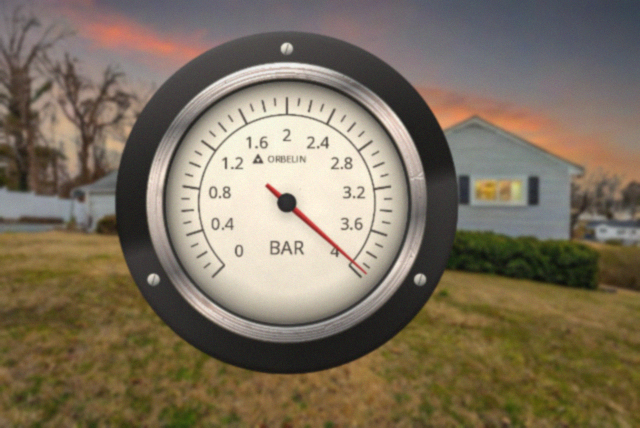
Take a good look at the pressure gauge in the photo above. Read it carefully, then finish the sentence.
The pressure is 3.95 bar
